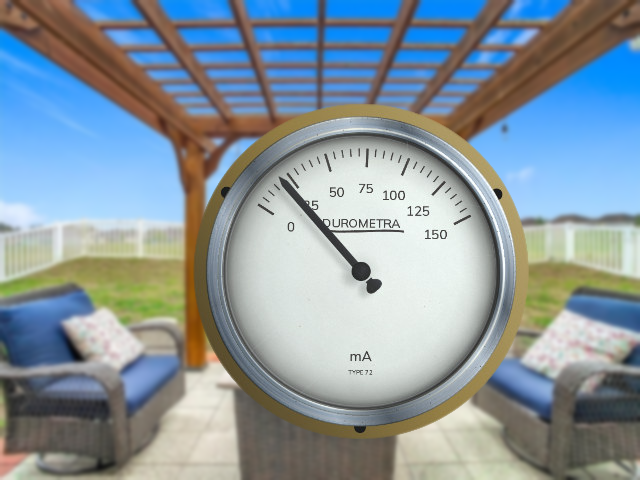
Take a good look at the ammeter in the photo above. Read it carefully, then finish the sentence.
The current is 20 mA
